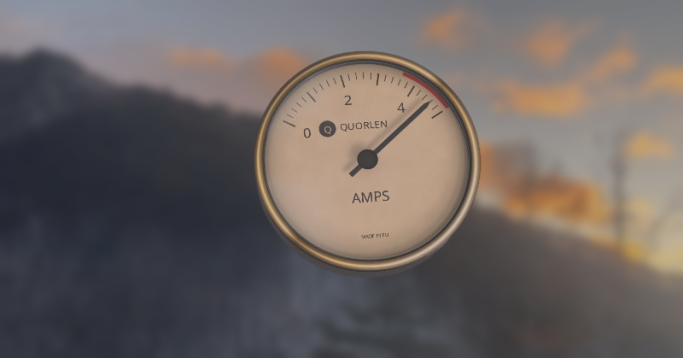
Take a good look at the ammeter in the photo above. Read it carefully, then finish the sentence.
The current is 4.6 A
